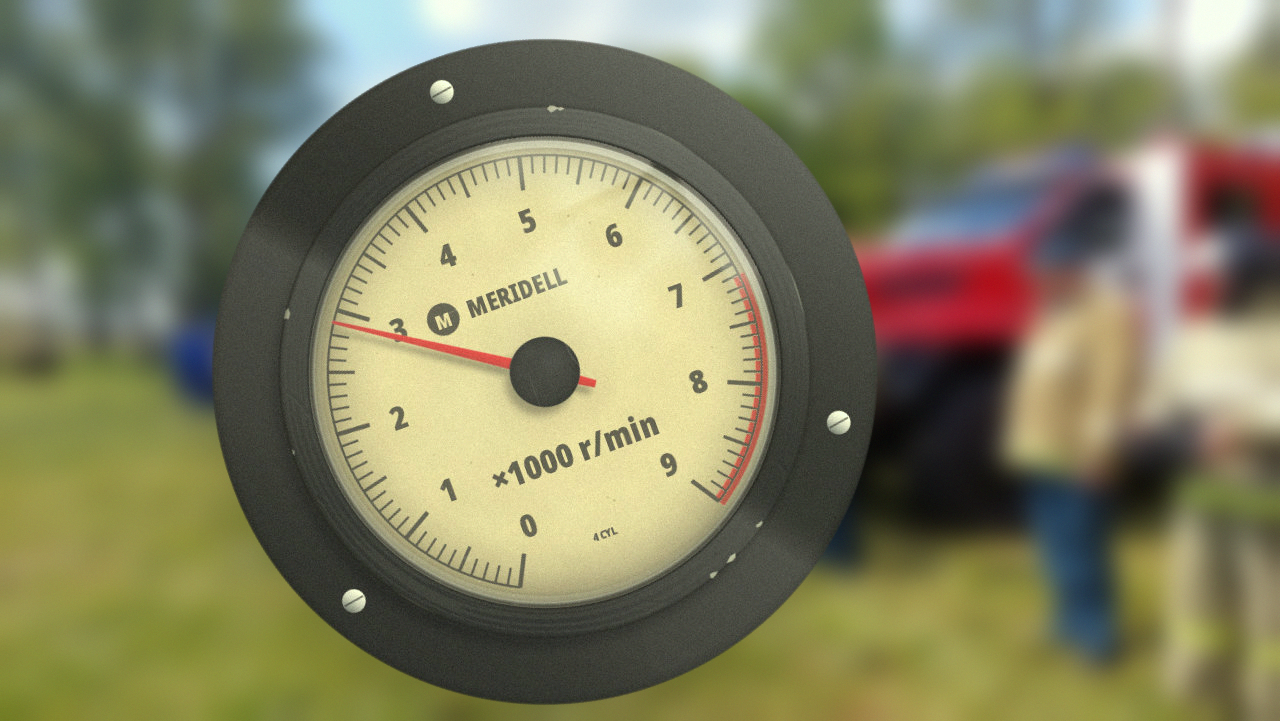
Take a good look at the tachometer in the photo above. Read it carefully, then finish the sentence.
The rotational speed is 2900 rpm
